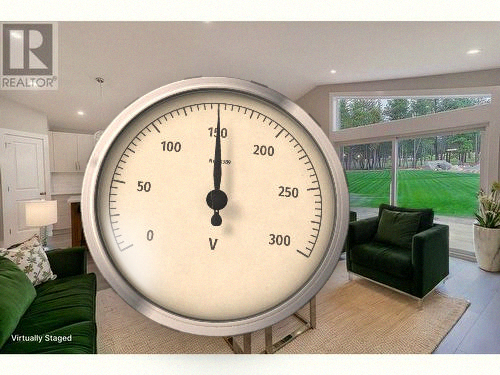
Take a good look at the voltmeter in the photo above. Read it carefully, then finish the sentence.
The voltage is 150 V
